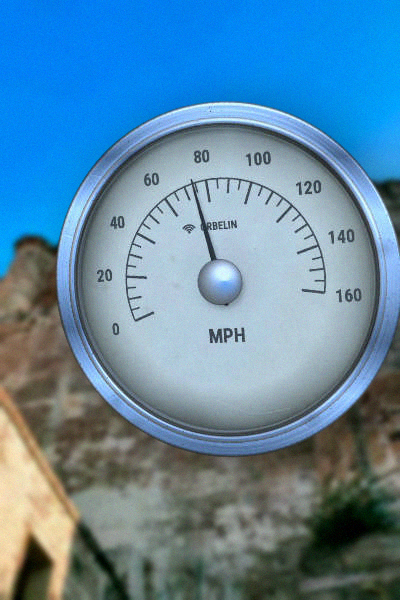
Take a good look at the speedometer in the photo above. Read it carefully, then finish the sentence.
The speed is 75 mph
